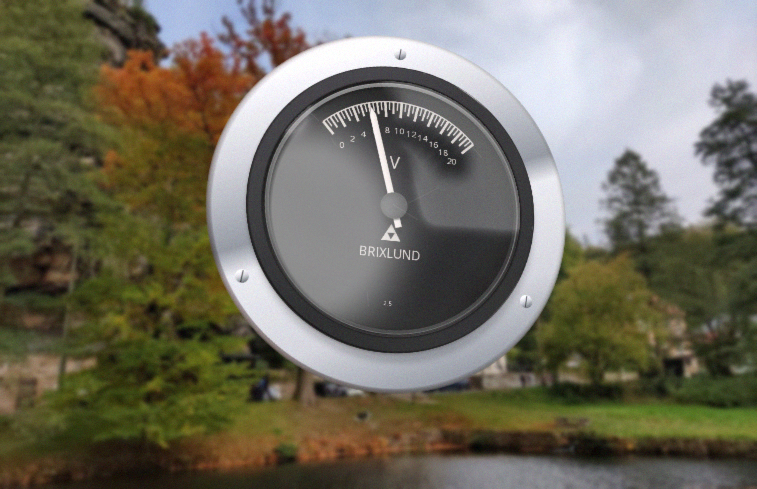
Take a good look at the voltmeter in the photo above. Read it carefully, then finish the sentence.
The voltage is 6 V
